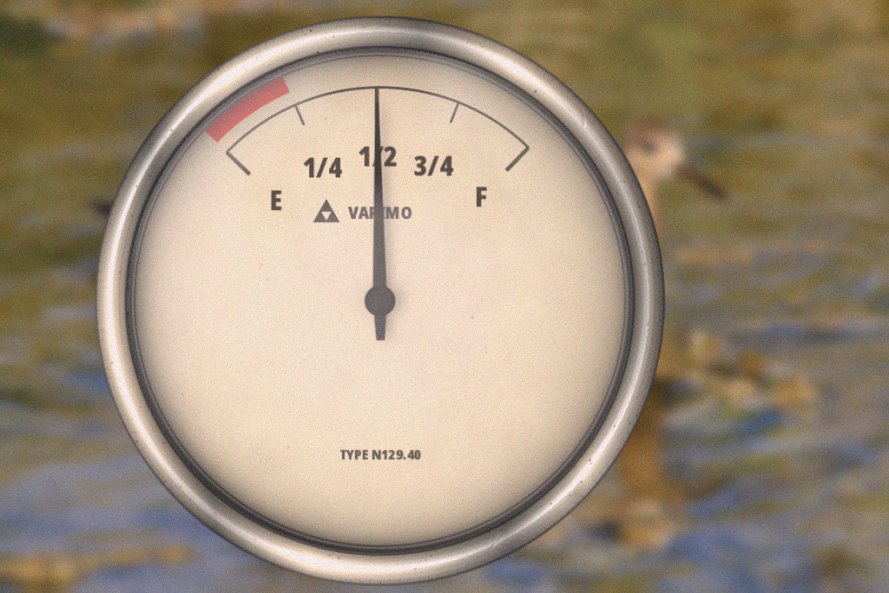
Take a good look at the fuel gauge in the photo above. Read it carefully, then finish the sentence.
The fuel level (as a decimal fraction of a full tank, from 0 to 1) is 0.5
